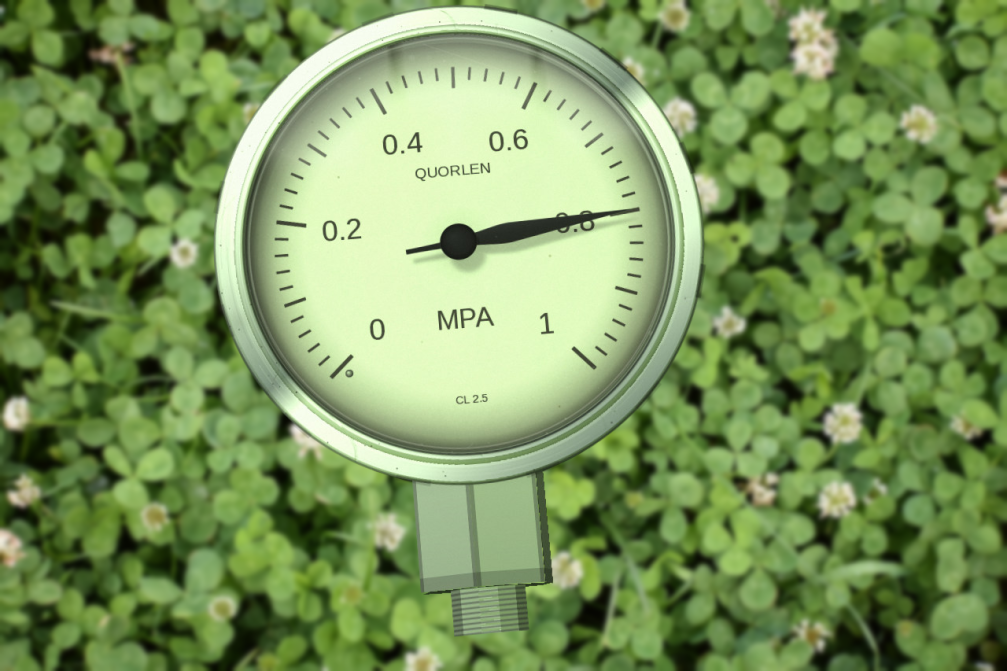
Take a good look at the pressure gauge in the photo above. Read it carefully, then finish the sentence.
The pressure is 0.8 MPa
